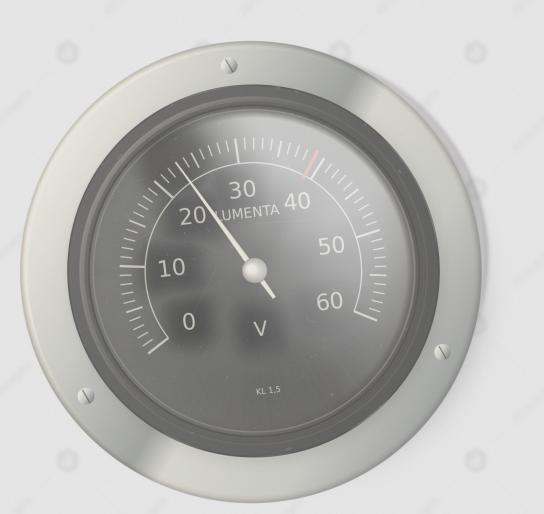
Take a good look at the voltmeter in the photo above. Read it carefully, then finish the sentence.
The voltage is 23 V
